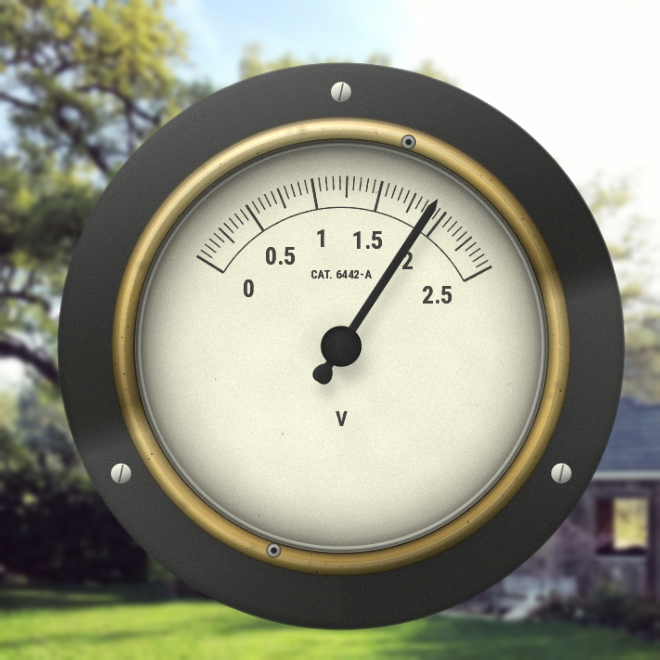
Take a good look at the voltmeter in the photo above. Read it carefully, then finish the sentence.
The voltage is 1.9 V
